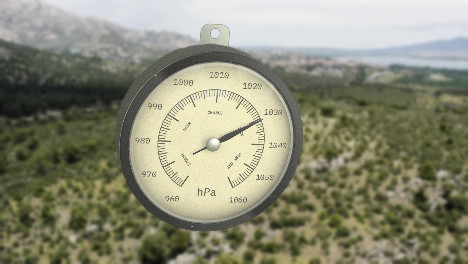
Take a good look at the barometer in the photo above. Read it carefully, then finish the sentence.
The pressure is 1030 hPa
